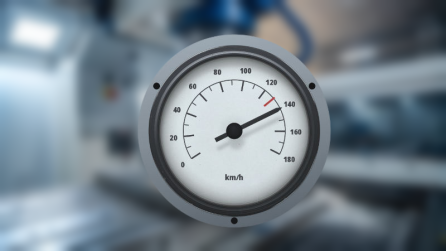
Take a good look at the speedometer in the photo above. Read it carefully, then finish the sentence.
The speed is 140 km/h
